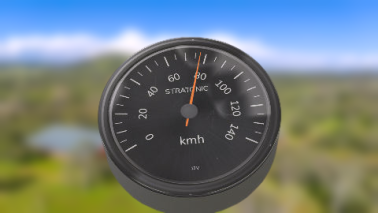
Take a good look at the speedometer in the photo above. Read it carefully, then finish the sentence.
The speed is 77.5 km/h
